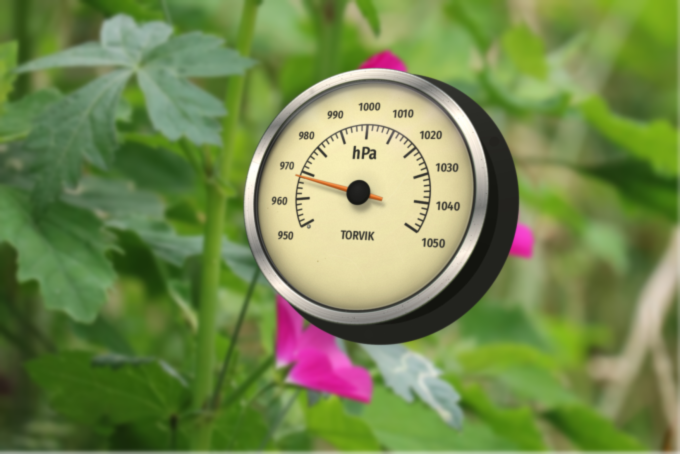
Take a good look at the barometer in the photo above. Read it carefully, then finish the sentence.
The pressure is 968 hPa
